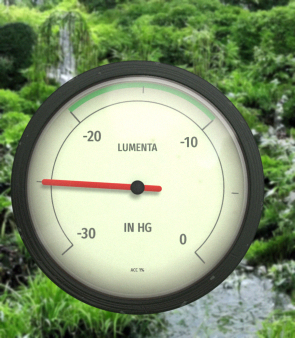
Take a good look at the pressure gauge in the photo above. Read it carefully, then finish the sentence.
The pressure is -25 inHg
